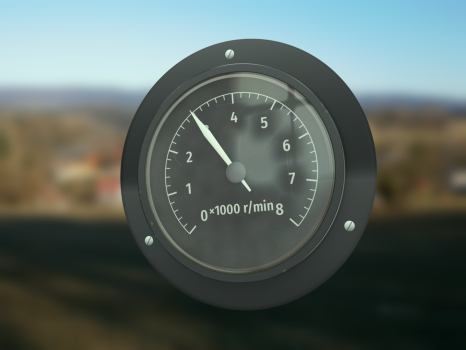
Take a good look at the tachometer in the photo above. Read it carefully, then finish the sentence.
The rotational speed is 3000 rpm
